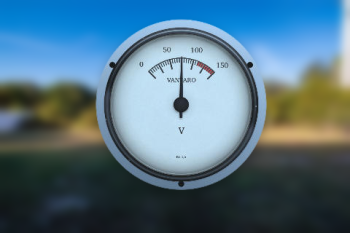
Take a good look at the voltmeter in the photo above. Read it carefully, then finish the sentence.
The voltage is 75 V
